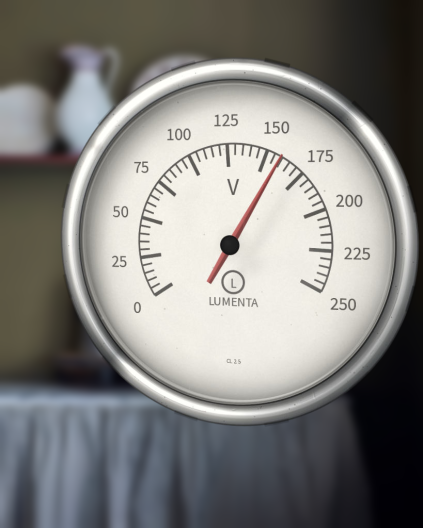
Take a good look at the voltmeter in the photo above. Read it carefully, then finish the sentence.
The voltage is 160 V
